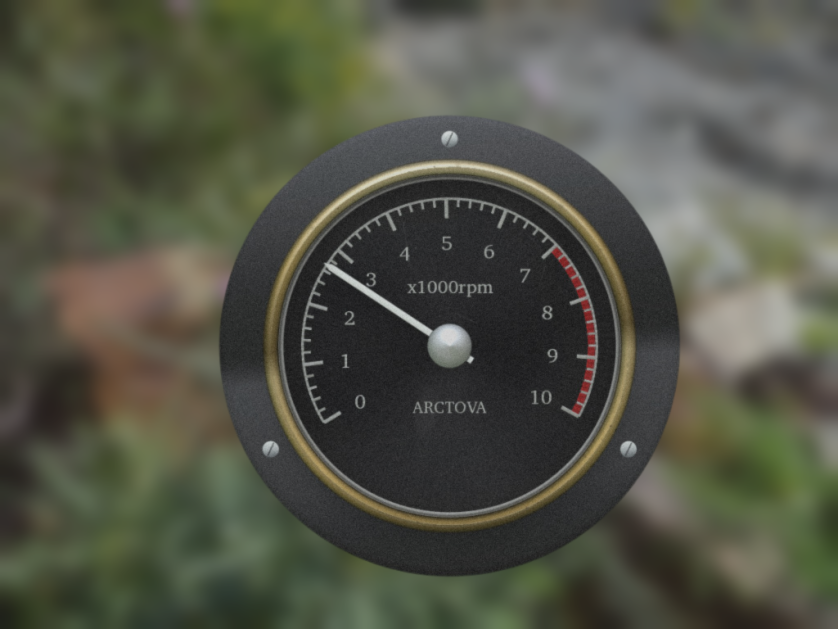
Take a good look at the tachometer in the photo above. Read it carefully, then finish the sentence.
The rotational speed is 2700 rpm
